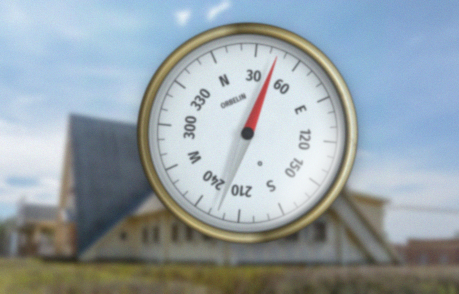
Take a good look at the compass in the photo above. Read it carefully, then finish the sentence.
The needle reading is 45 °
